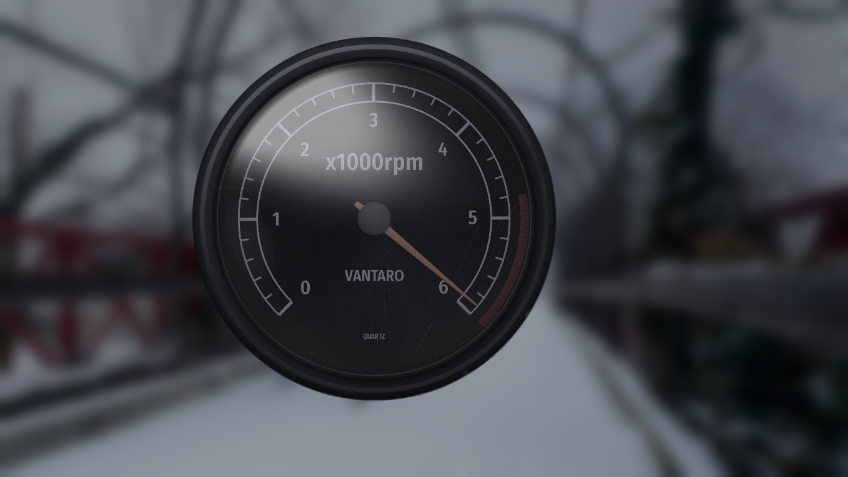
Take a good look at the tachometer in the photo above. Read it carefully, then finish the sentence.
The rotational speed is 5900 rpm
